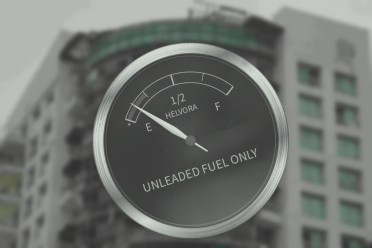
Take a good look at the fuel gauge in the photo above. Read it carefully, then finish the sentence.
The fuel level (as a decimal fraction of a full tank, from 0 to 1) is 0.125
